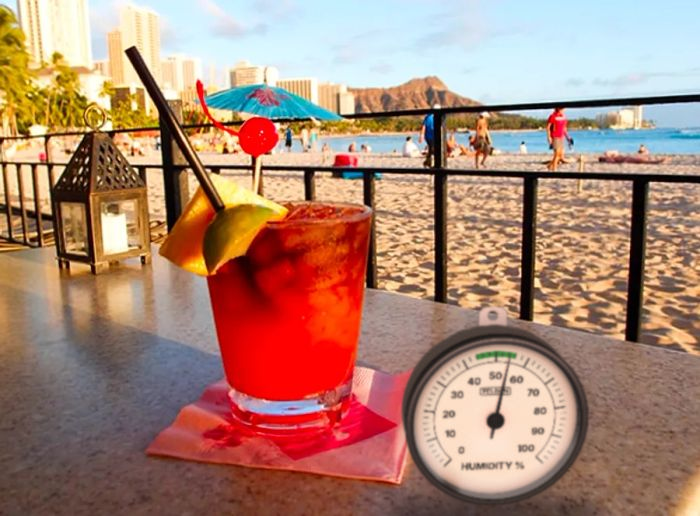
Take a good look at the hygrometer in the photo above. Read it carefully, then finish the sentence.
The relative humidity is 54 %
